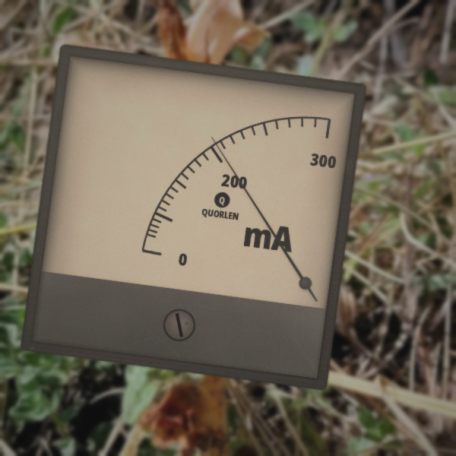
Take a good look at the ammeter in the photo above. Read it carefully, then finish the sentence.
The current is 205 mA
